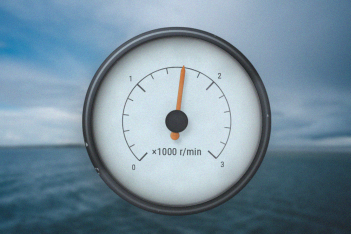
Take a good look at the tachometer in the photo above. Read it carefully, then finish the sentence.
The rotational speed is 1600 rpm
